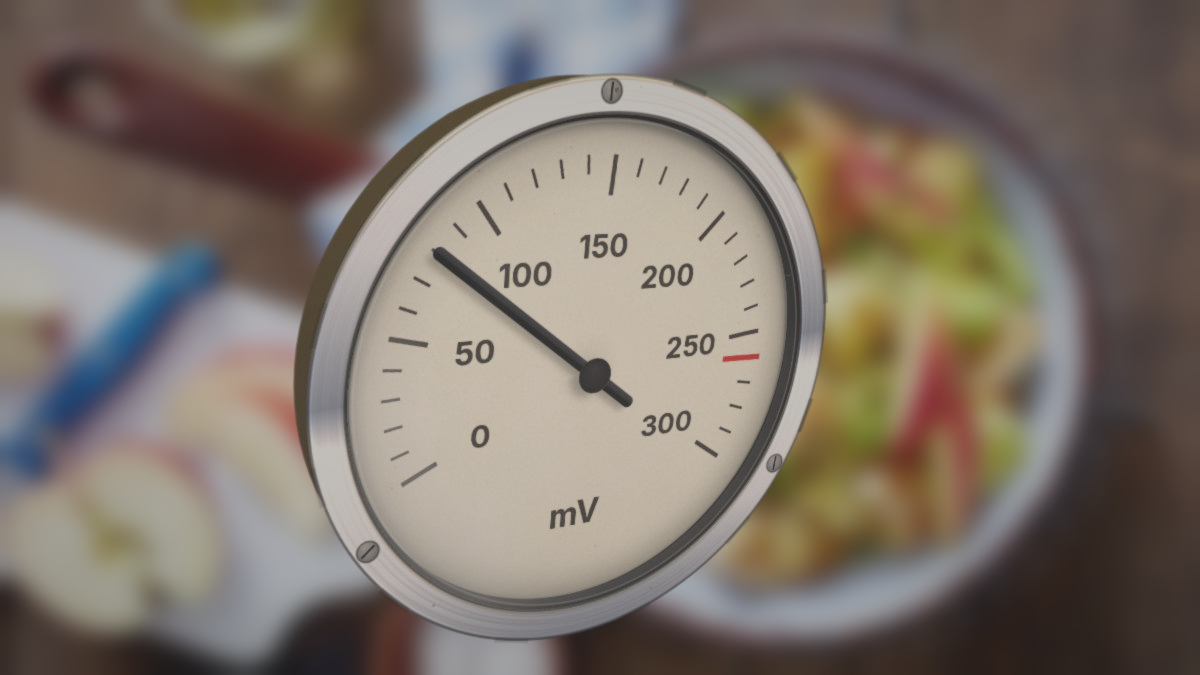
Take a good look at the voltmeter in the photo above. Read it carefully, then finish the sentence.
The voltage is 80 mV
